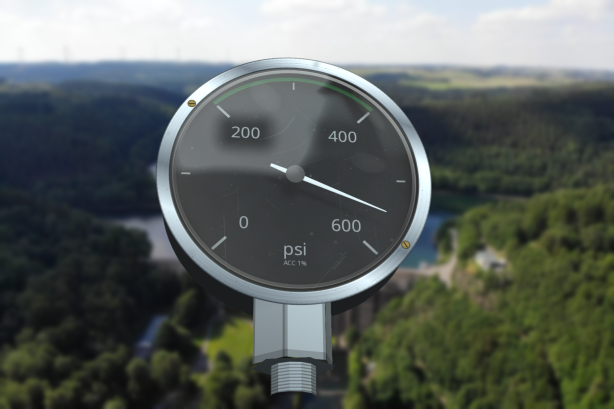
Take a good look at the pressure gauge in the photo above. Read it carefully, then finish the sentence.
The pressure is 550 psi
